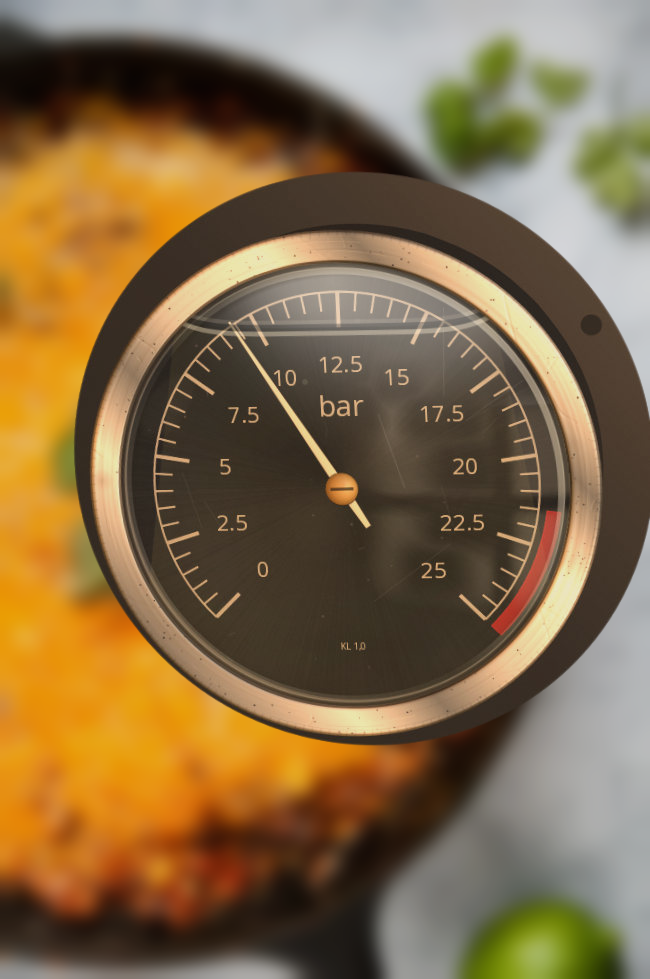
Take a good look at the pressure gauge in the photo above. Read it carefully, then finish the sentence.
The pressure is 9.5 bar
